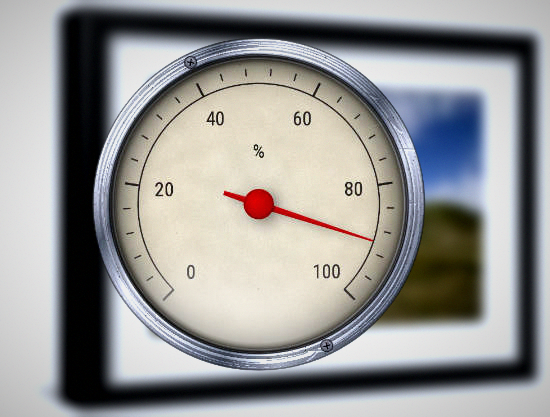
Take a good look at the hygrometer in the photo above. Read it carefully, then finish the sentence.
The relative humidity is 90 %
